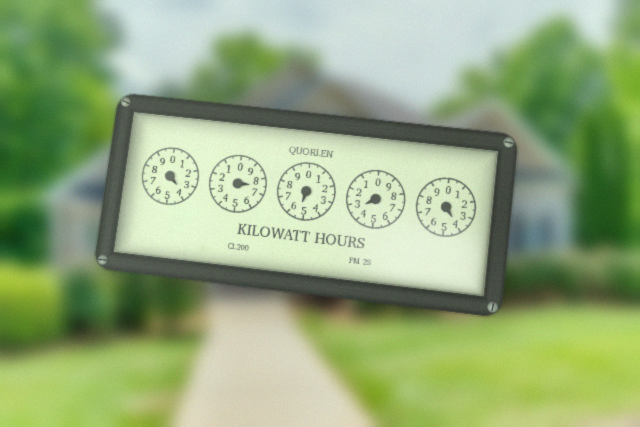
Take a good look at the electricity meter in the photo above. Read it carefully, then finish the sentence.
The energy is 37534 kWh
